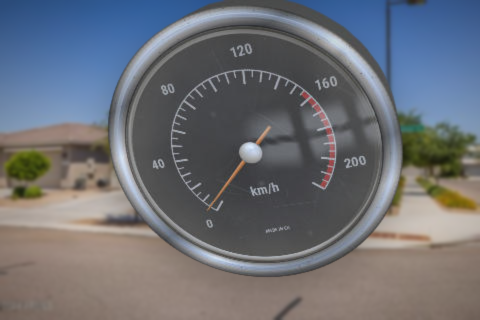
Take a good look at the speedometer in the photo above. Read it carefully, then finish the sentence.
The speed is 5 km/h
